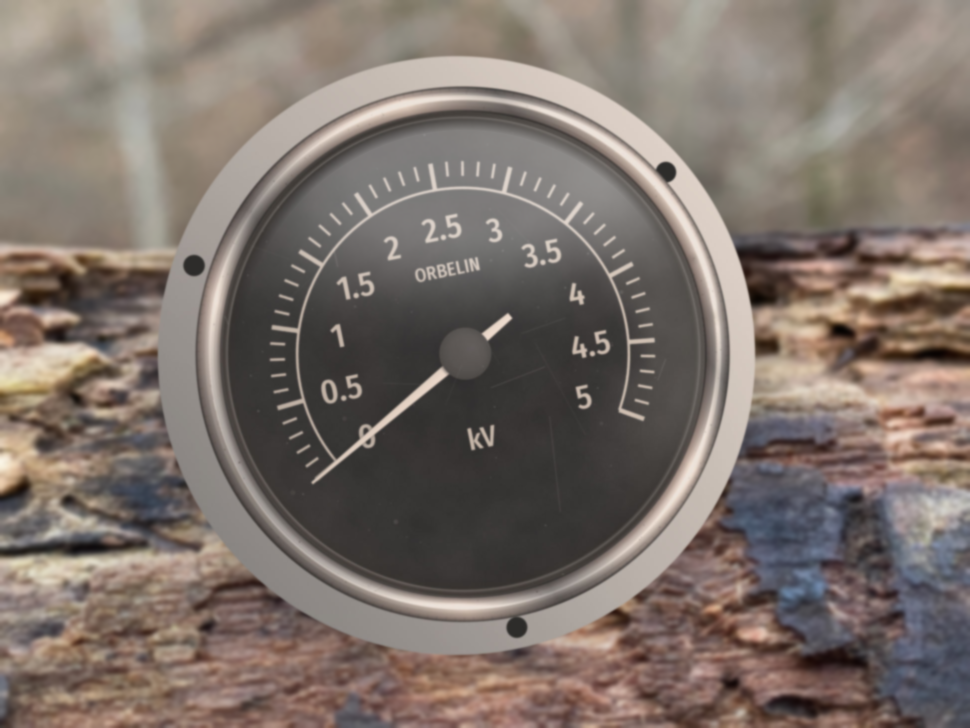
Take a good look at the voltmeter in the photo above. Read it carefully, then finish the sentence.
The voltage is 0 kV
